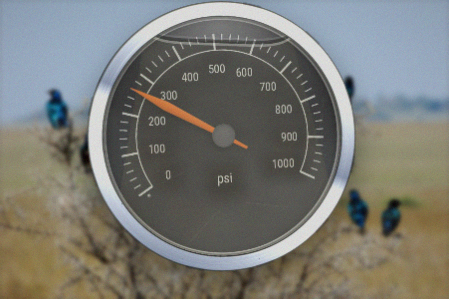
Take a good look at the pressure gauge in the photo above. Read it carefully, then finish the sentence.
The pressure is 260 psi
